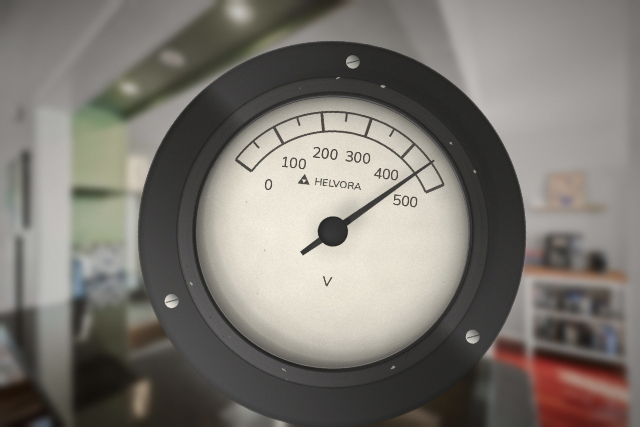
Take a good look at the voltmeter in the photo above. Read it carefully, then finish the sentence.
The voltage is 450 V
